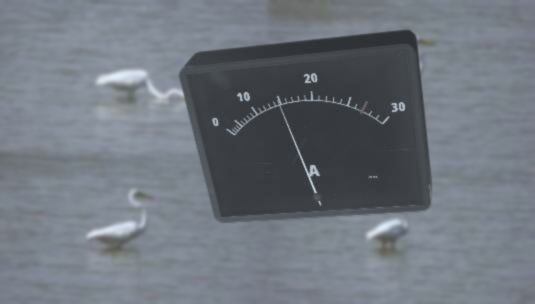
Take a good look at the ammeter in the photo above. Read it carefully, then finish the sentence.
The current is 15 A
